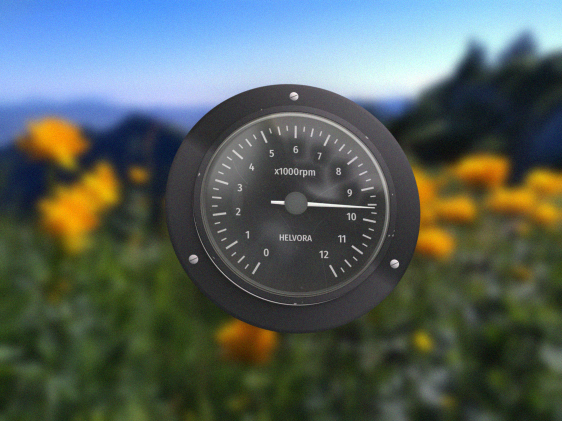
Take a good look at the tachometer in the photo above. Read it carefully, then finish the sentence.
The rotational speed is 9625 rpm
